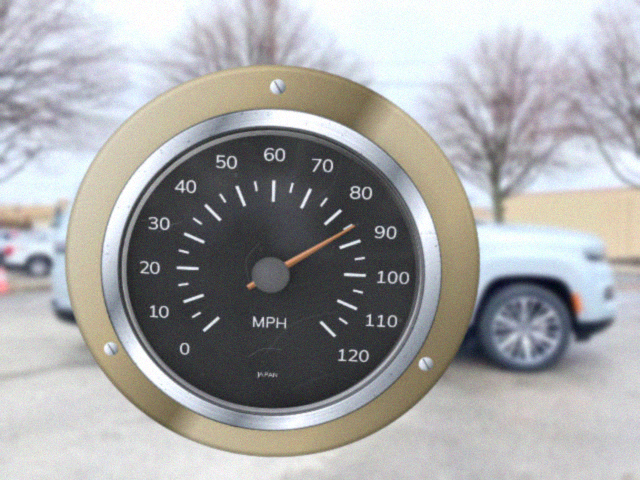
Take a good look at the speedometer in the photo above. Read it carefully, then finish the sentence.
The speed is 85 mph
